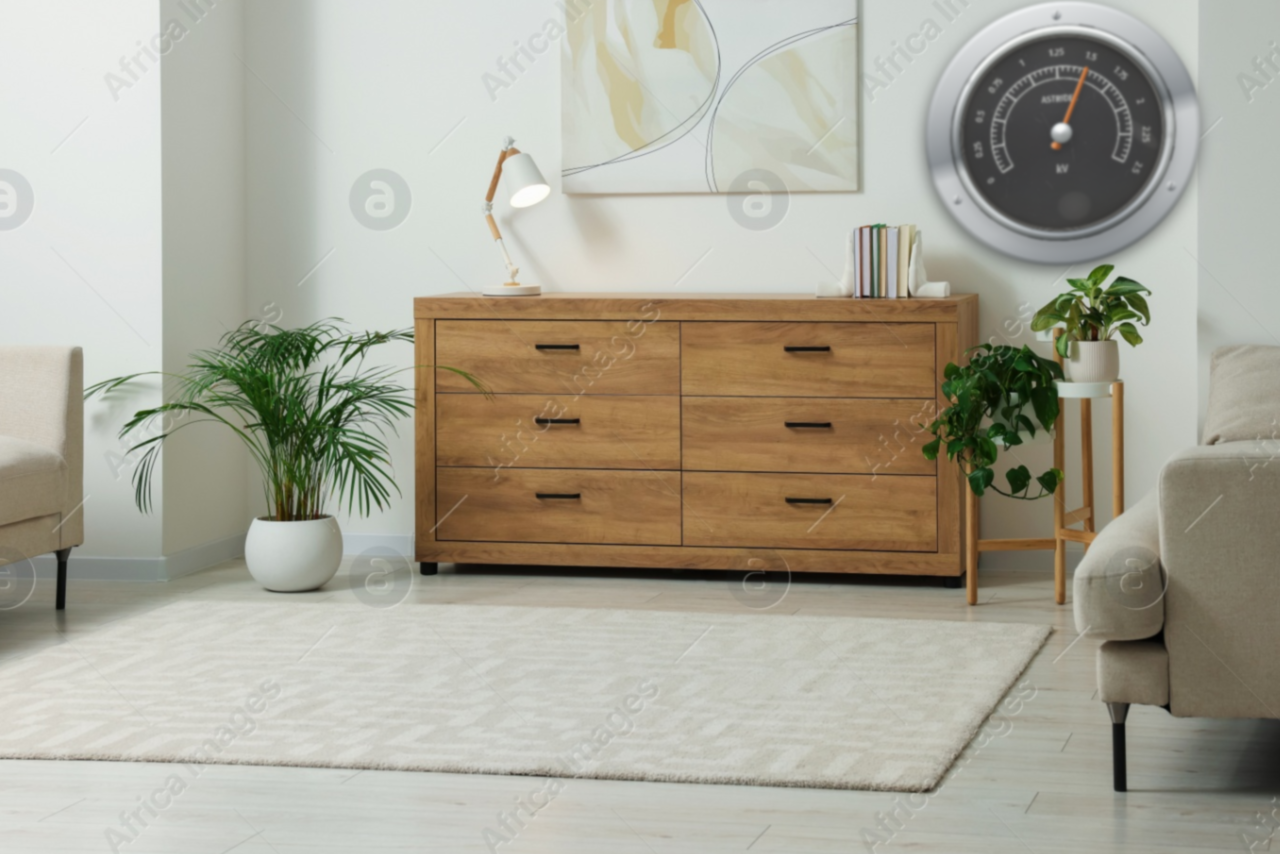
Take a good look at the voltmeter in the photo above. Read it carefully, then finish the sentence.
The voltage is 1.5 kV
